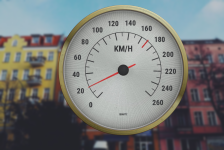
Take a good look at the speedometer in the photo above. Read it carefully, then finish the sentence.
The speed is 20 km/h
